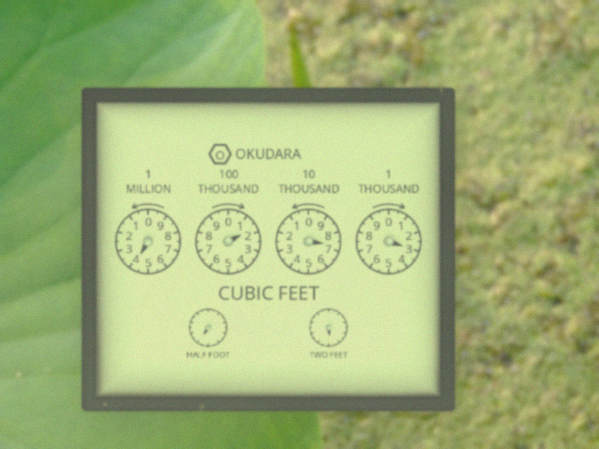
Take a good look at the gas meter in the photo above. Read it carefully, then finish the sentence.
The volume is 417300 ft³
